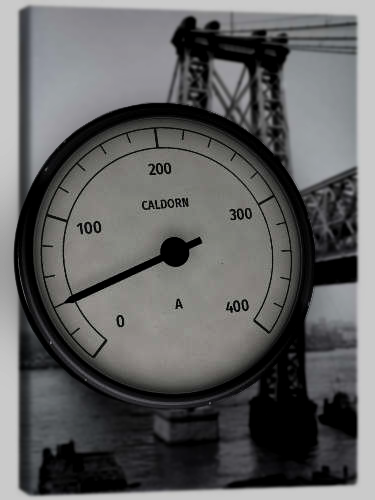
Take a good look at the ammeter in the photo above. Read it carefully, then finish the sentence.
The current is 40 A
